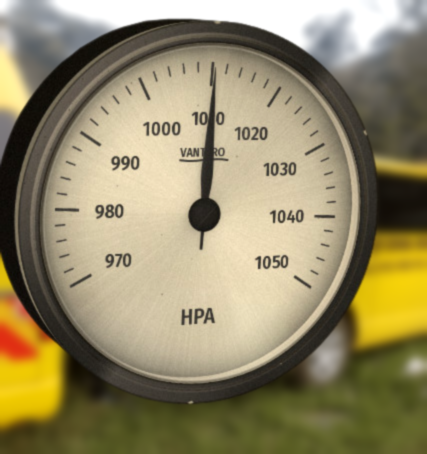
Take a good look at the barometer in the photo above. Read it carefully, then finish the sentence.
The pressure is 1010 hPa
